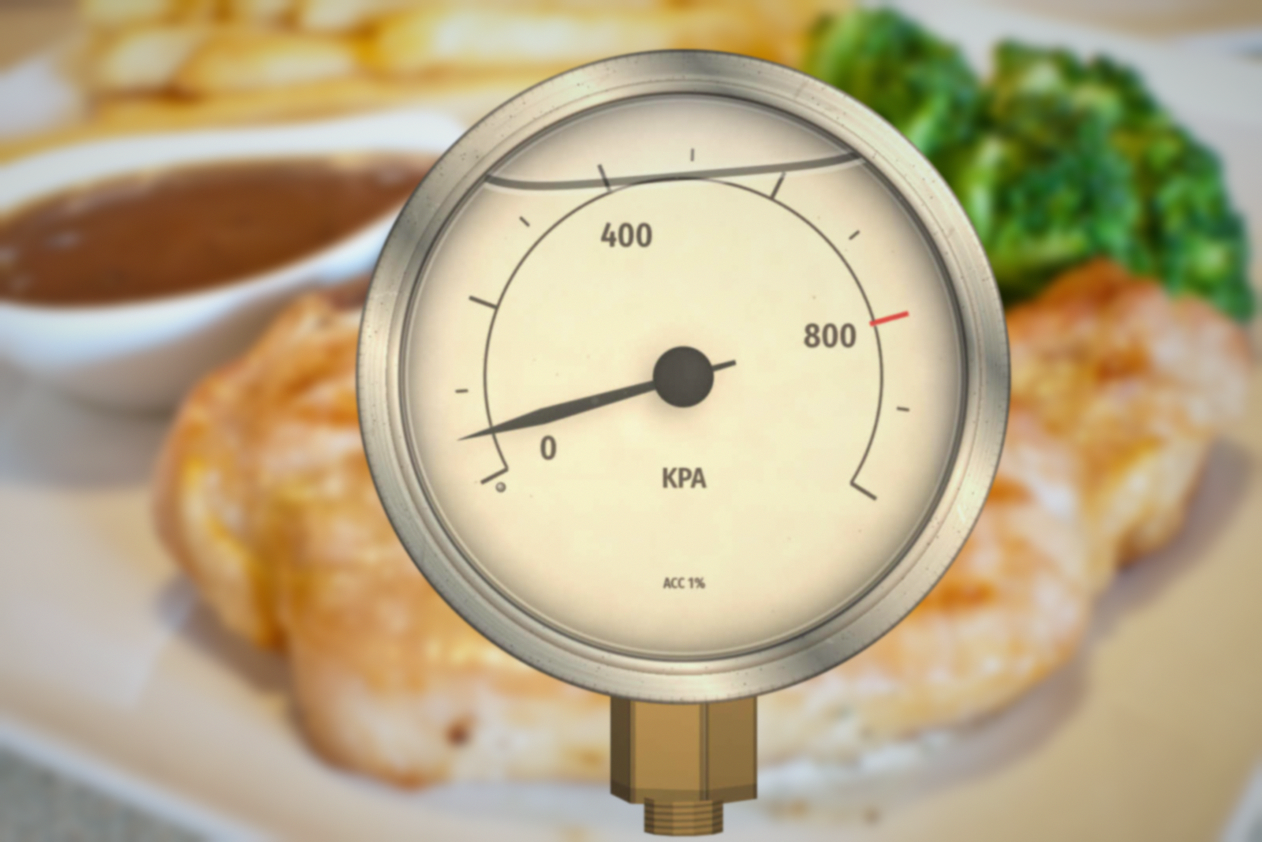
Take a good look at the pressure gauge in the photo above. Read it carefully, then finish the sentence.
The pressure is 50 kPa
